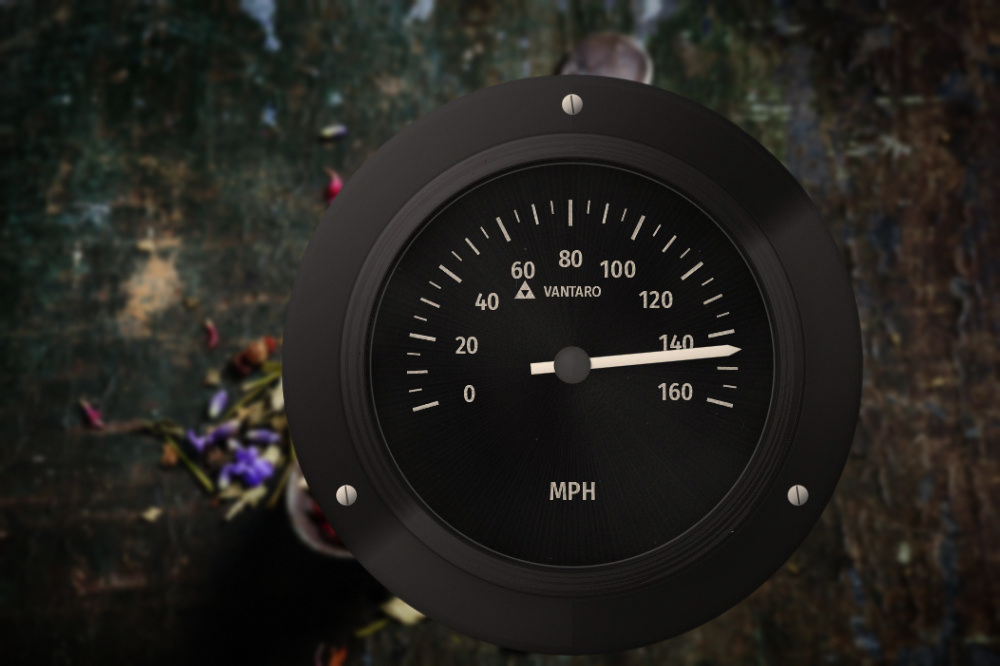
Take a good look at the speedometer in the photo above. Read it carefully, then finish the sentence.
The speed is 145 mph
